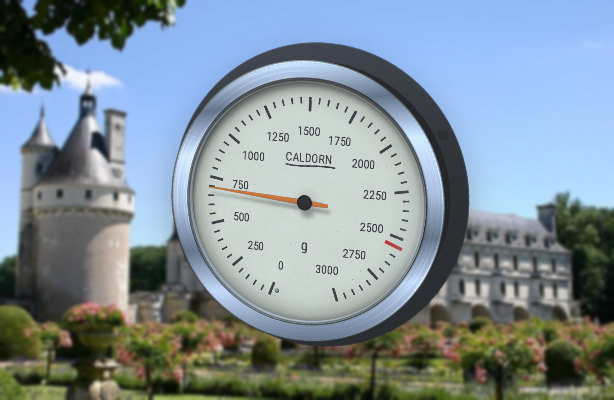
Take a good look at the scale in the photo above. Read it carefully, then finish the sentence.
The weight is 700 g
